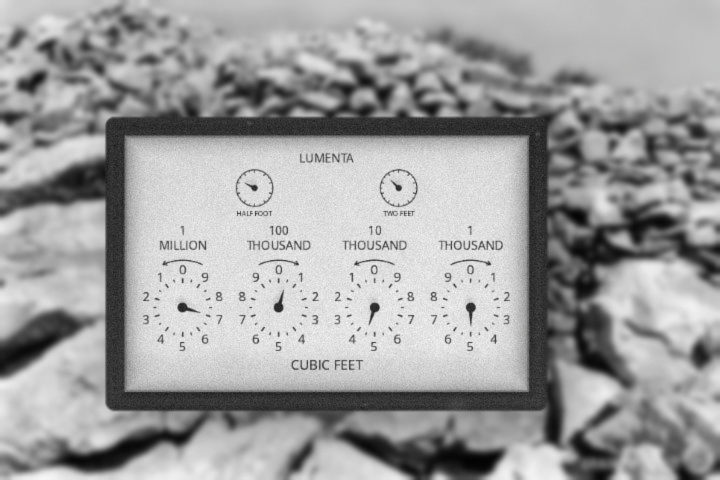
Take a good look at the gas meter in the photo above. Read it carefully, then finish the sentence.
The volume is 704500 ft³
